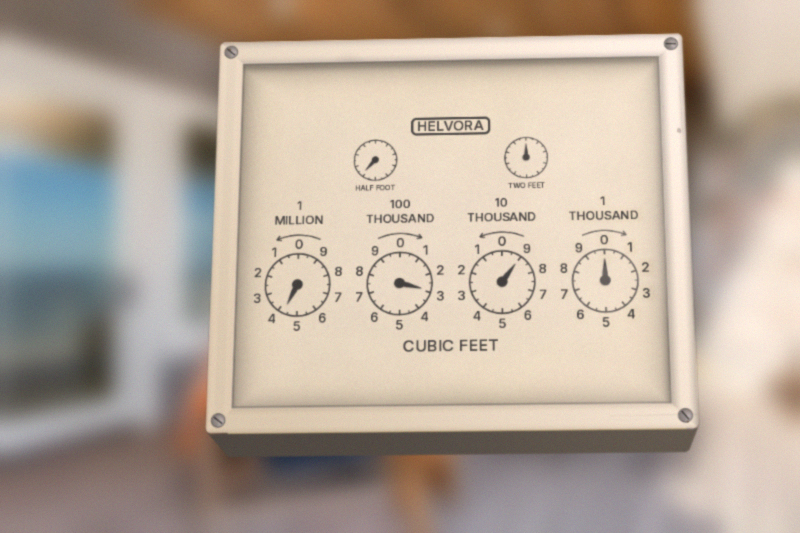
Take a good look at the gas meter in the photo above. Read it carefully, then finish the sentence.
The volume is 429000 ft³
